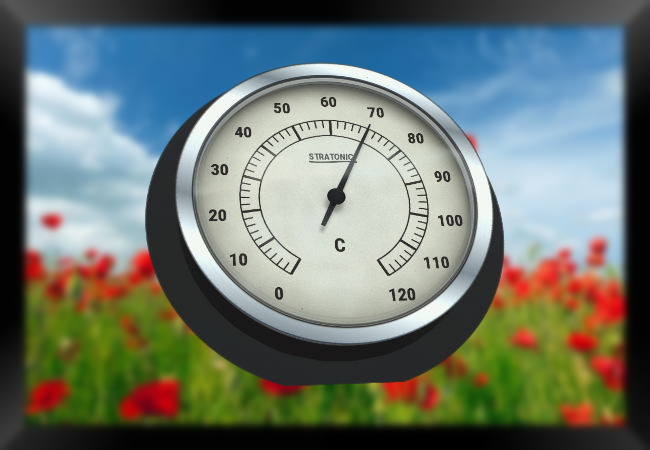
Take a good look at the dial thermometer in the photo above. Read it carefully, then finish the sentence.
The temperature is 70 °C
